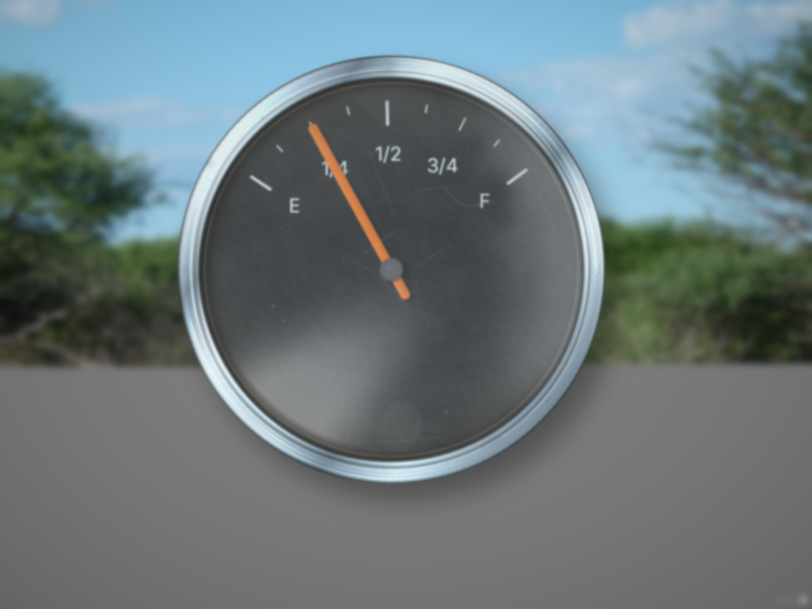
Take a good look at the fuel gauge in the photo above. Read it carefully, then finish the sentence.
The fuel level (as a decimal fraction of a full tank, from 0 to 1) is 0.25
